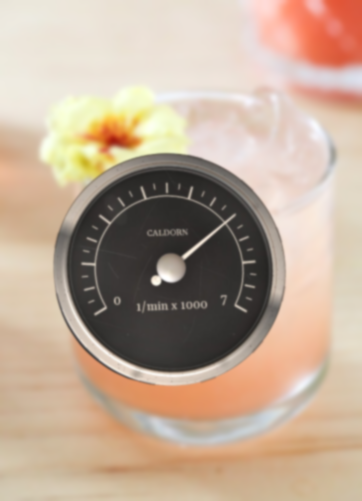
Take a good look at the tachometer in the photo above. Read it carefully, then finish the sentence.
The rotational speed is 5000 rpm
